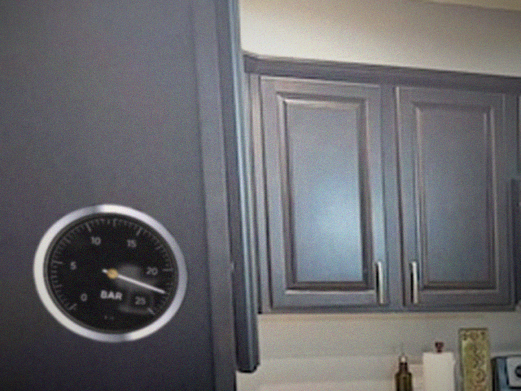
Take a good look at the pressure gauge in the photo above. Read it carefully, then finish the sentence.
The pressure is 22.5 bar
